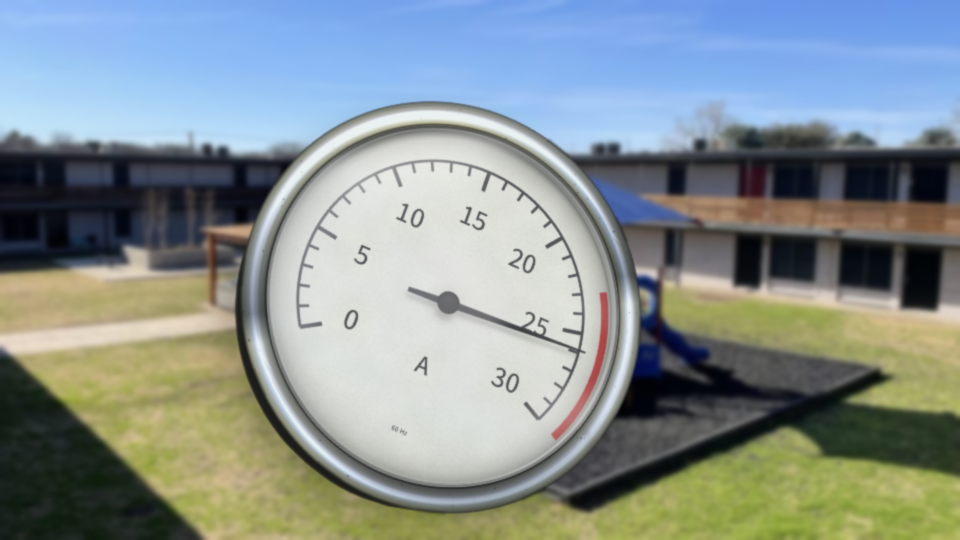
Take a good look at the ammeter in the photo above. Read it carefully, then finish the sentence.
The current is 26 A
